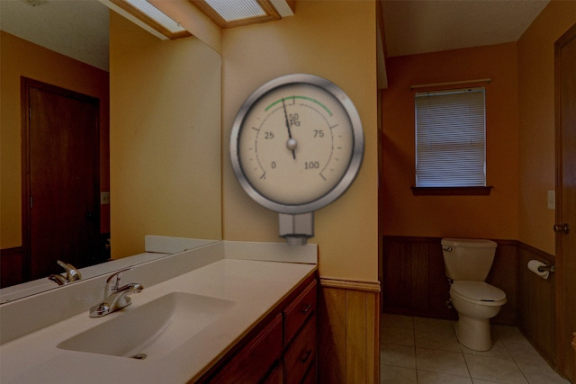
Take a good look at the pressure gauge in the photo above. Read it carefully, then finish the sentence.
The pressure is 45 kPa
